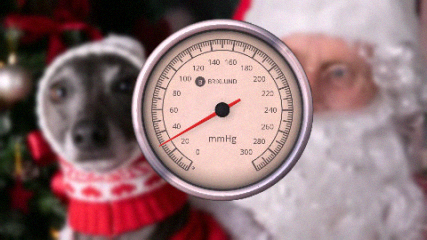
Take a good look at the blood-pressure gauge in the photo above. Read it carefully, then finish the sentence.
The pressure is 30 mmHg
